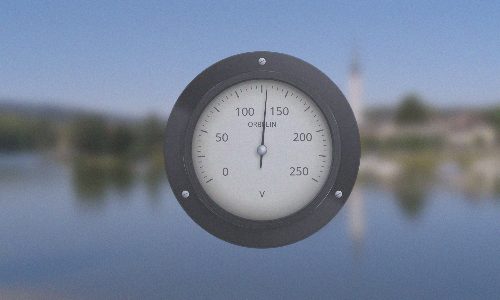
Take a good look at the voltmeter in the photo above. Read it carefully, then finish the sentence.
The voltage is 130 V
